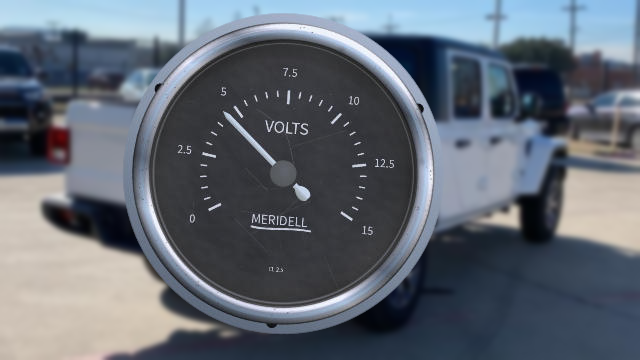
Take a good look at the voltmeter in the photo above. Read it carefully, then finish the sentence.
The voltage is 4.5 V
